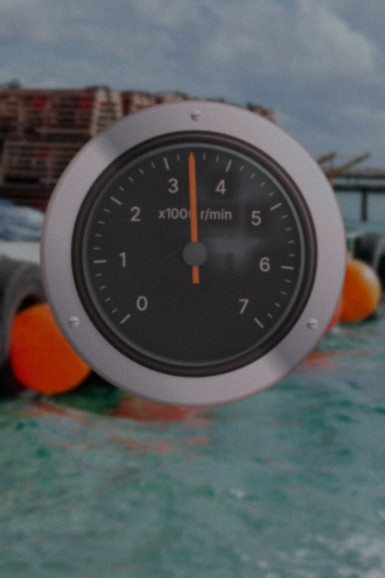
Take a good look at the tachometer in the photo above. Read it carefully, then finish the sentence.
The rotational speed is 3400 rpm
